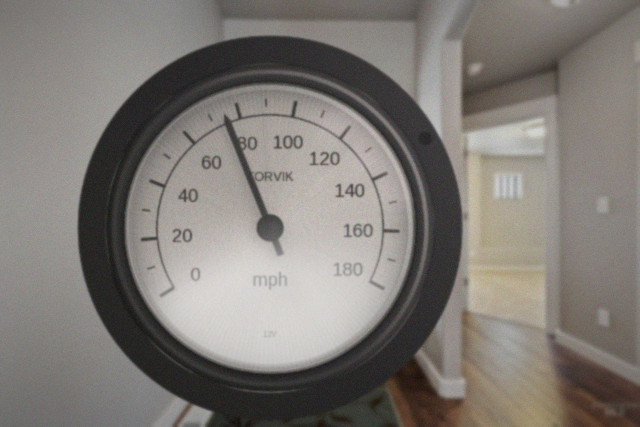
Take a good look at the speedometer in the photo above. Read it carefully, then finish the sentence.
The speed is 75 mph
